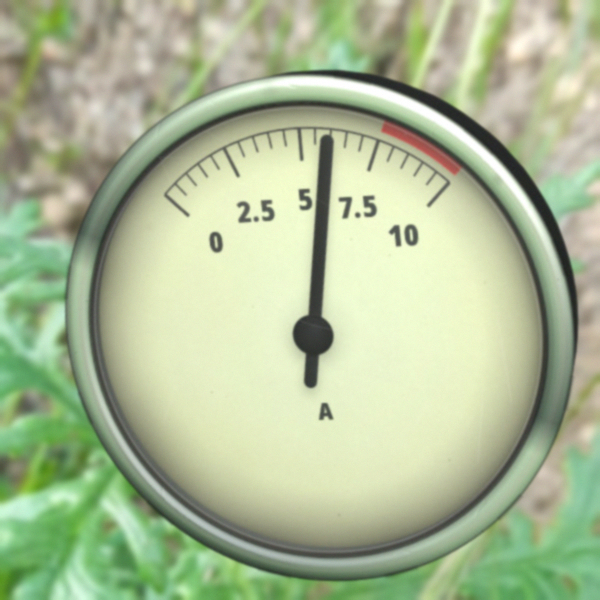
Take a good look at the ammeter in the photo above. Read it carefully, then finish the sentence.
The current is 6 A
